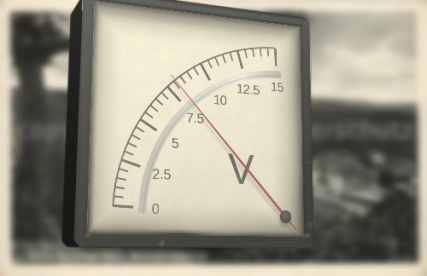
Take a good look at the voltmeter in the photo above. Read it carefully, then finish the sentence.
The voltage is 8 V
